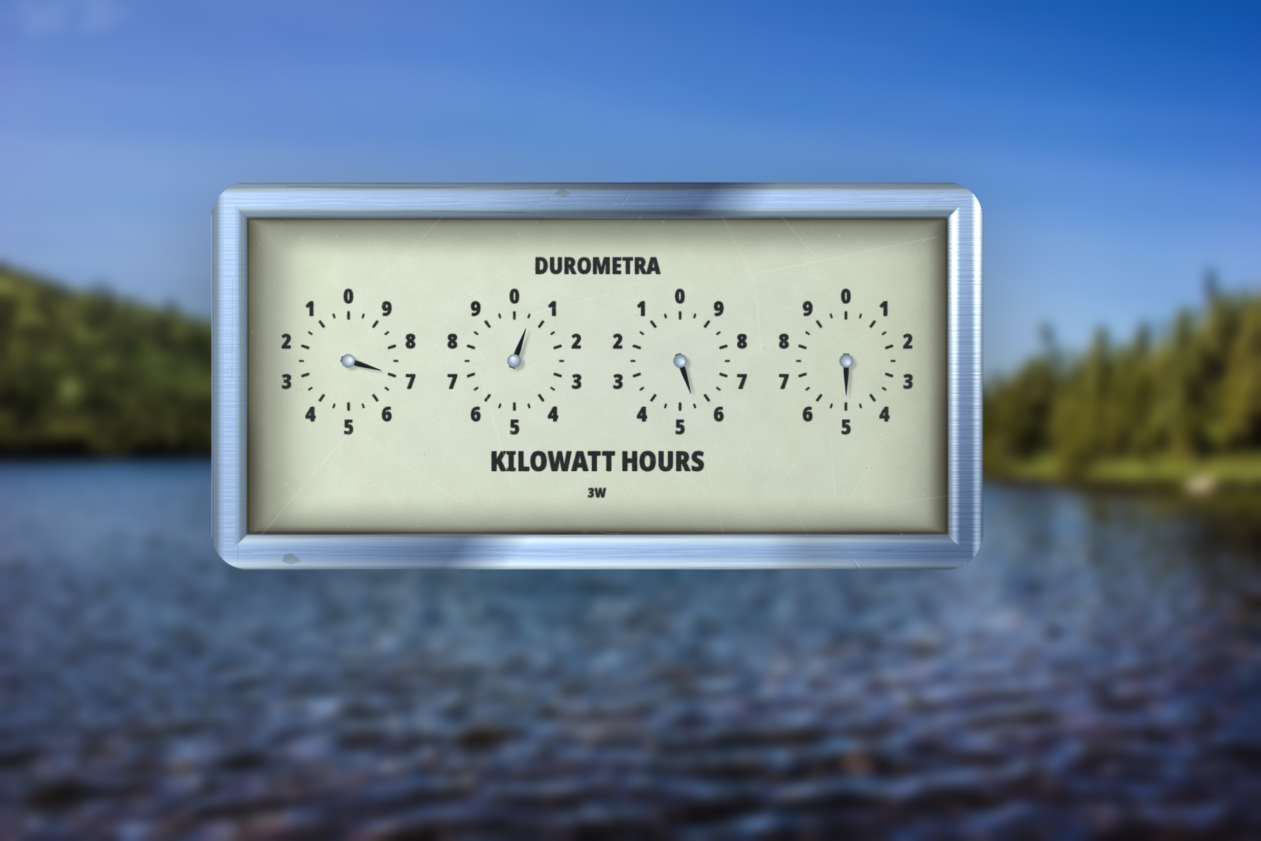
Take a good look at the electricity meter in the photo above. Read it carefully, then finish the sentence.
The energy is 7055 kWh
